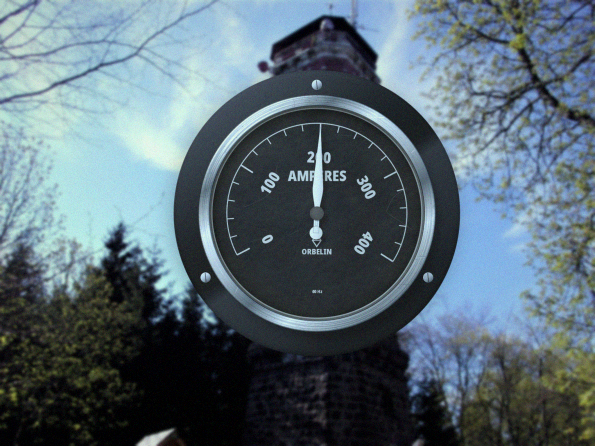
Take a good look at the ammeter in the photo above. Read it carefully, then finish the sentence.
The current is 200 A
